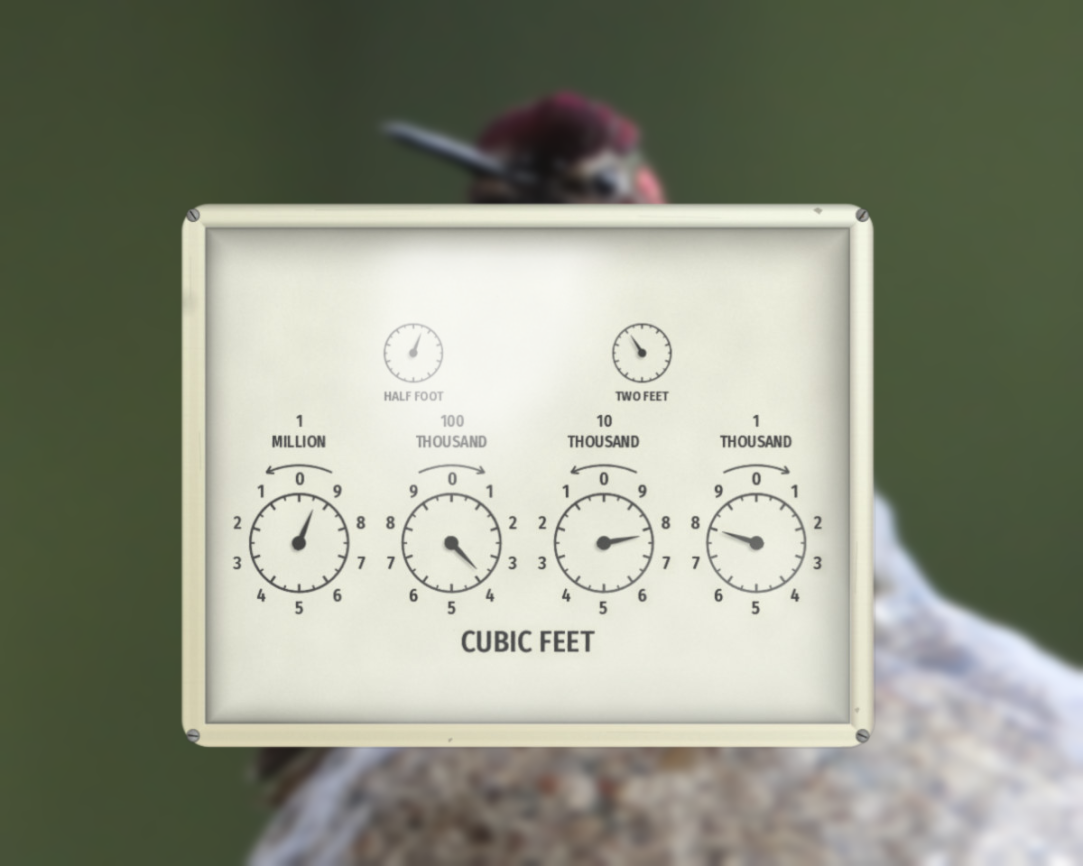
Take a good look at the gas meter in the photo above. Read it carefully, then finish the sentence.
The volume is 937800 ft³
